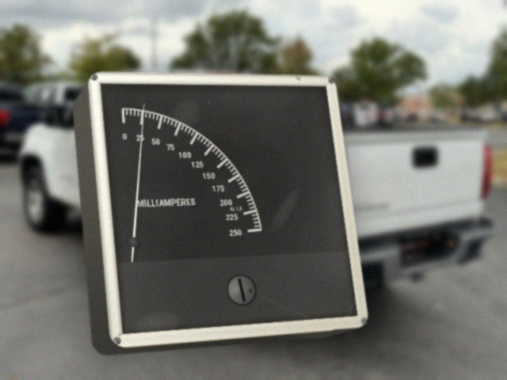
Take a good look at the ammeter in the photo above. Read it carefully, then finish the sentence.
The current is 25 mA
